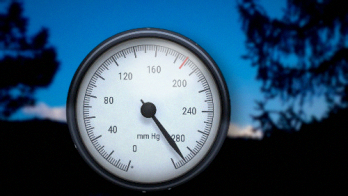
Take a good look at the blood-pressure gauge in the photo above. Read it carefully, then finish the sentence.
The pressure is 290 mmHg
